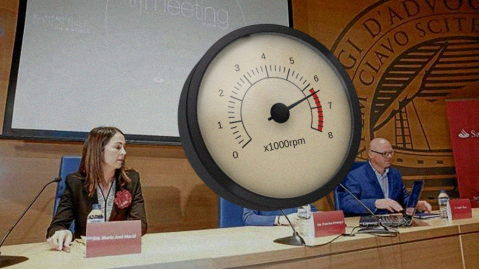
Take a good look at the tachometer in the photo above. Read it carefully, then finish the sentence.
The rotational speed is 6400 rpm
